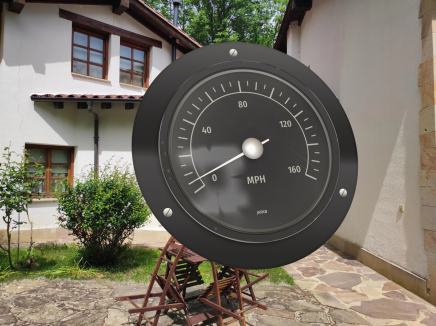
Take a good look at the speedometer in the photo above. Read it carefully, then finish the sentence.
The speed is 5 mph
